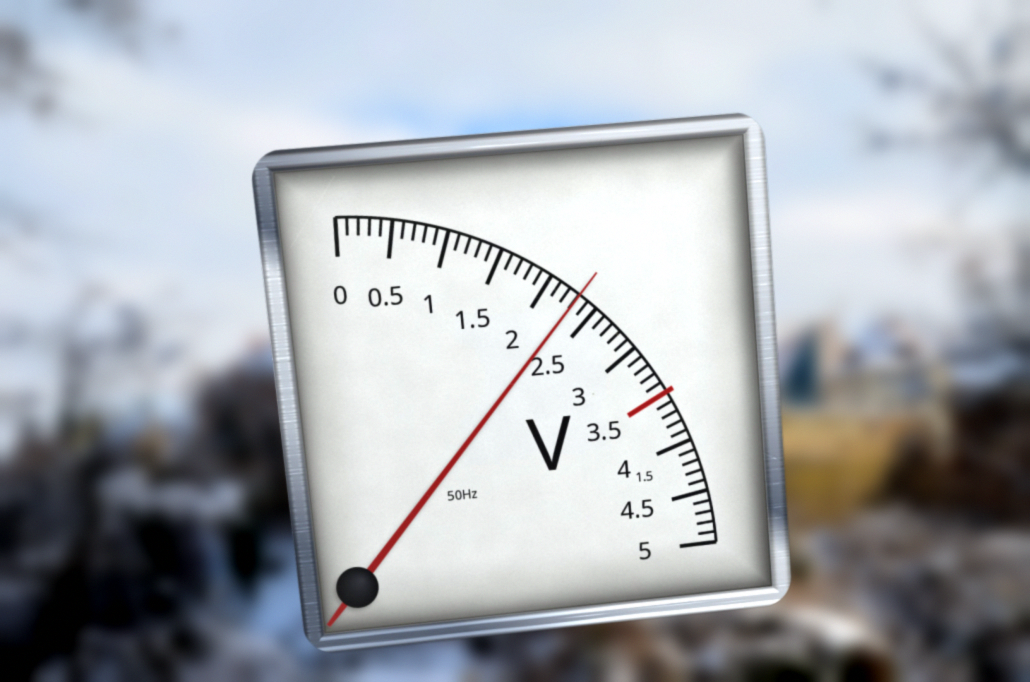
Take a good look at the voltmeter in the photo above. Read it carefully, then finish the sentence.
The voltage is 2.3 V
